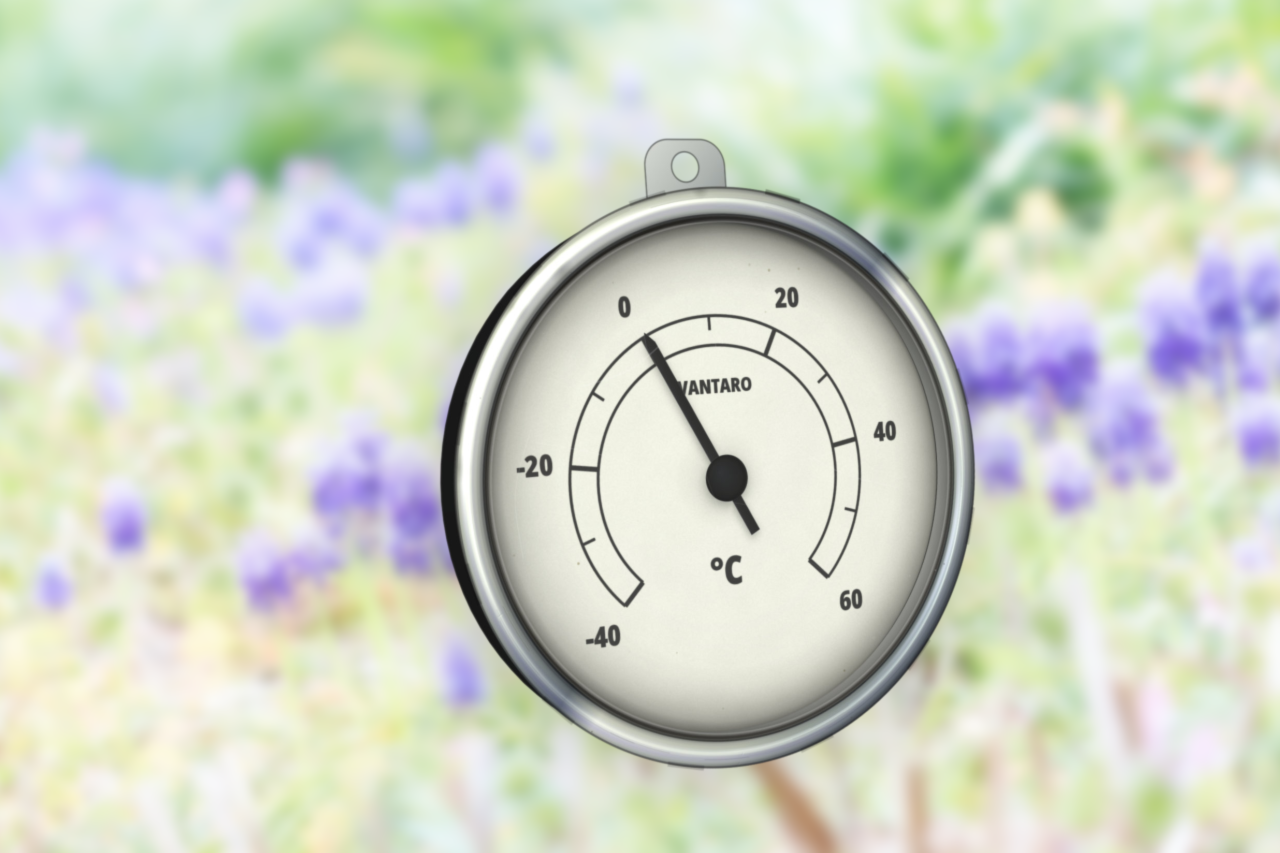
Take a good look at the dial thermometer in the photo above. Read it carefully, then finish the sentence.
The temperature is 0 °C
